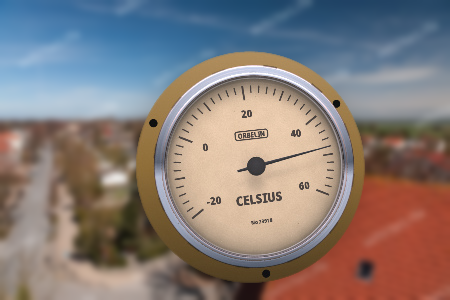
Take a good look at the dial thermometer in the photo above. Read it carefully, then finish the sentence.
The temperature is 48 °C
